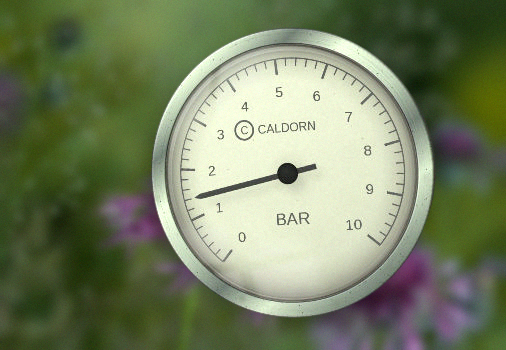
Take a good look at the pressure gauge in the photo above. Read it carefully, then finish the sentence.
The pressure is 1.4 bar
